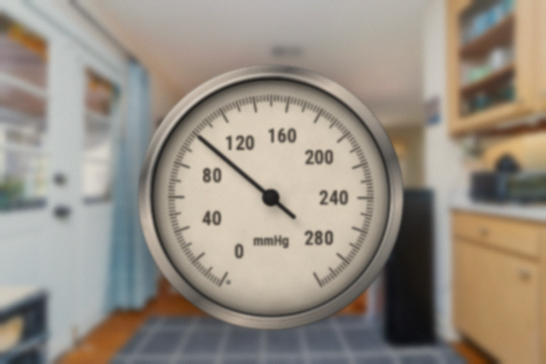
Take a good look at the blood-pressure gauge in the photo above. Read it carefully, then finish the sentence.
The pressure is 100 mmHg
